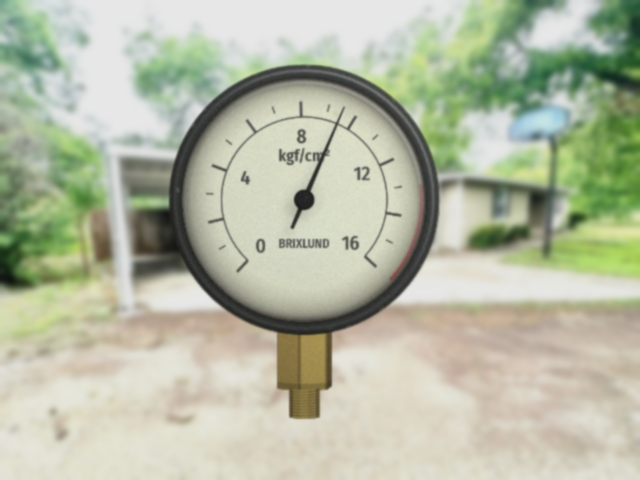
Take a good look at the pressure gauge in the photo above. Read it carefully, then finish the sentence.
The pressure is 9.5 kg/cm²
